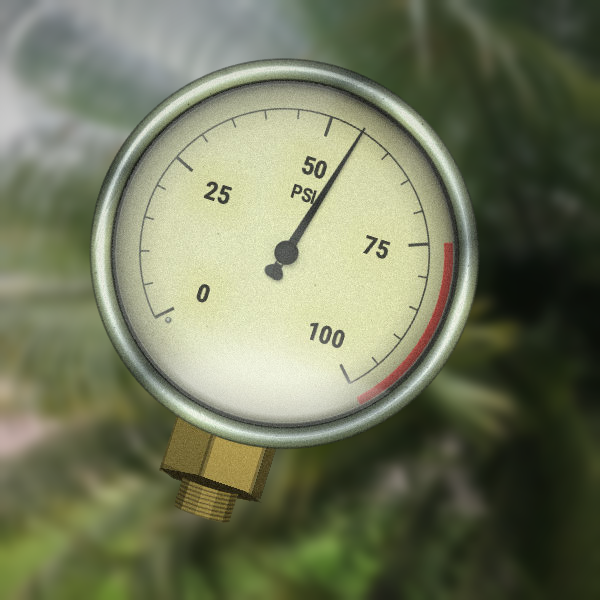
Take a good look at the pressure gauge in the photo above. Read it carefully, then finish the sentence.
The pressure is 55 psi
